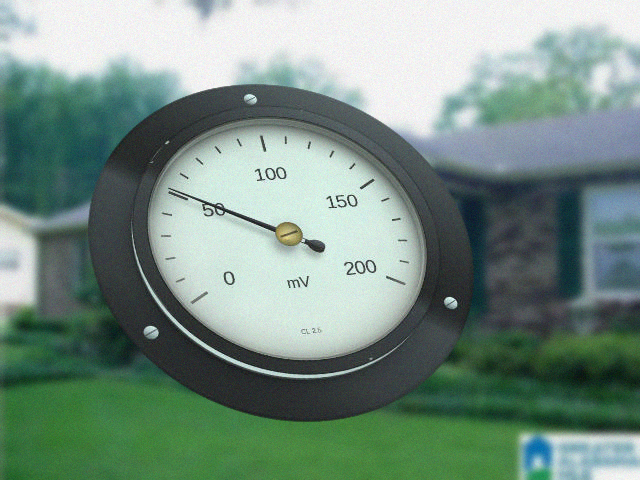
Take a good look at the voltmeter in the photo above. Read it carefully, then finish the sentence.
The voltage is 50 mV
